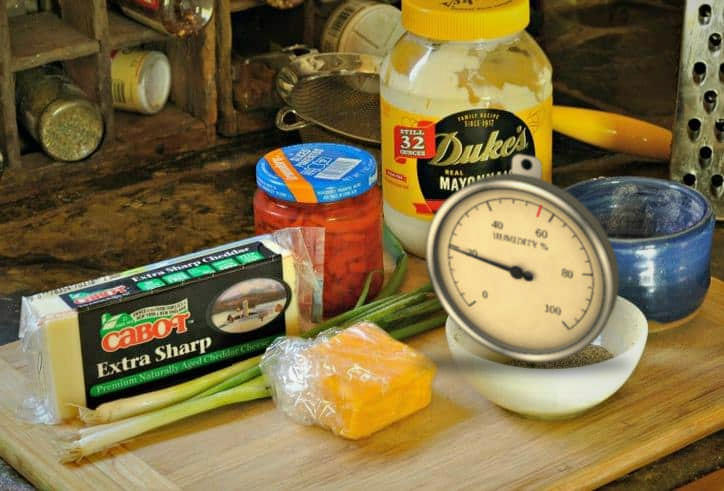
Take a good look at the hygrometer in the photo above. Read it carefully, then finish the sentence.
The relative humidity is 20 %
